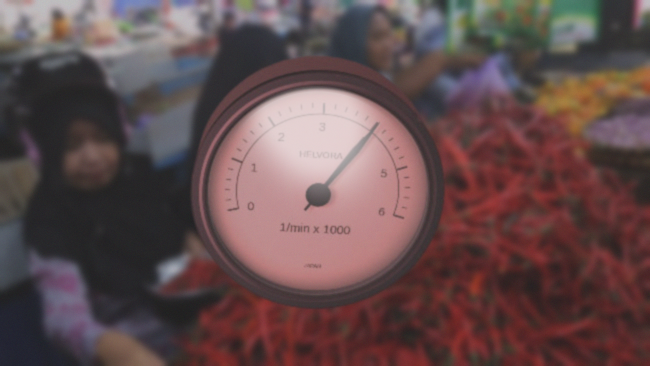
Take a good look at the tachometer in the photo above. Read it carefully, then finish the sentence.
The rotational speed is 4000 rpm
